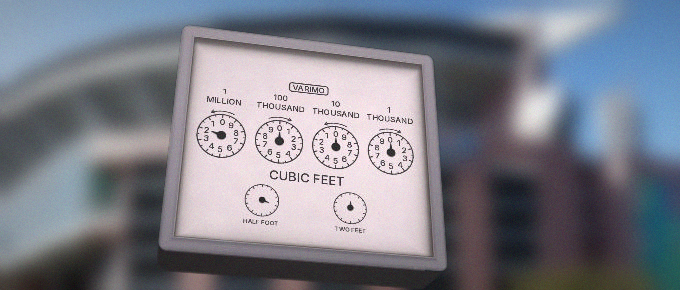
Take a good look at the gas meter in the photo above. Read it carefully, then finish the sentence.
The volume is 200000 ft³
